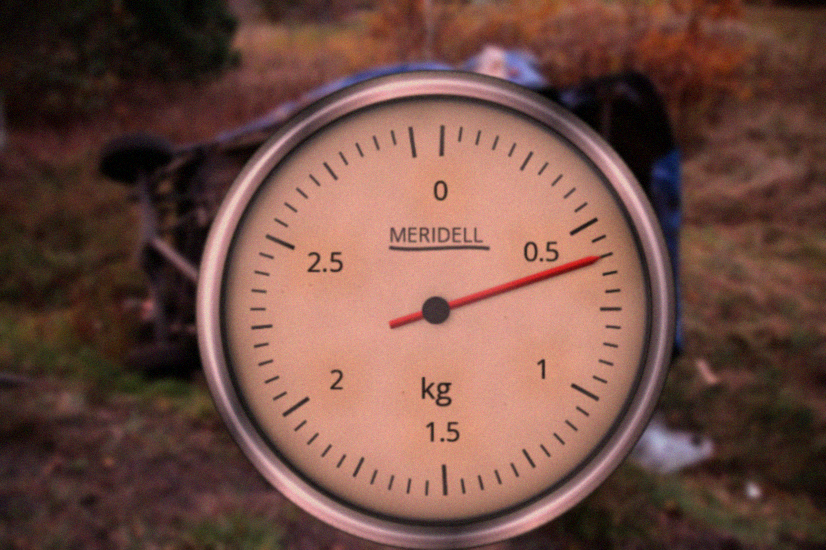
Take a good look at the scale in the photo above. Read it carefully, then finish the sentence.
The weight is 0.6 kg
